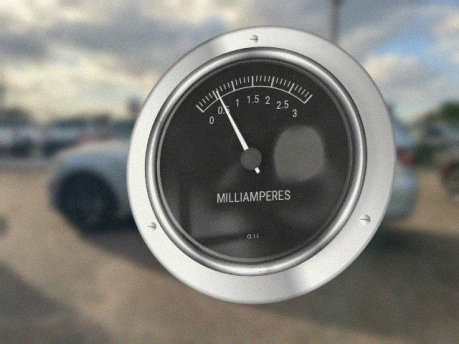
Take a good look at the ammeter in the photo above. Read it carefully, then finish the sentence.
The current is 0.6 mA
